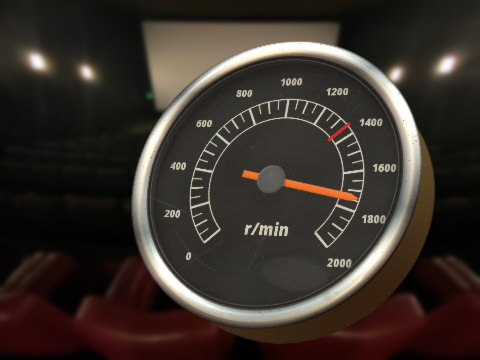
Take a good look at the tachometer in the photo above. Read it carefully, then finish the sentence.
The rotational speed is 1750 rpm
